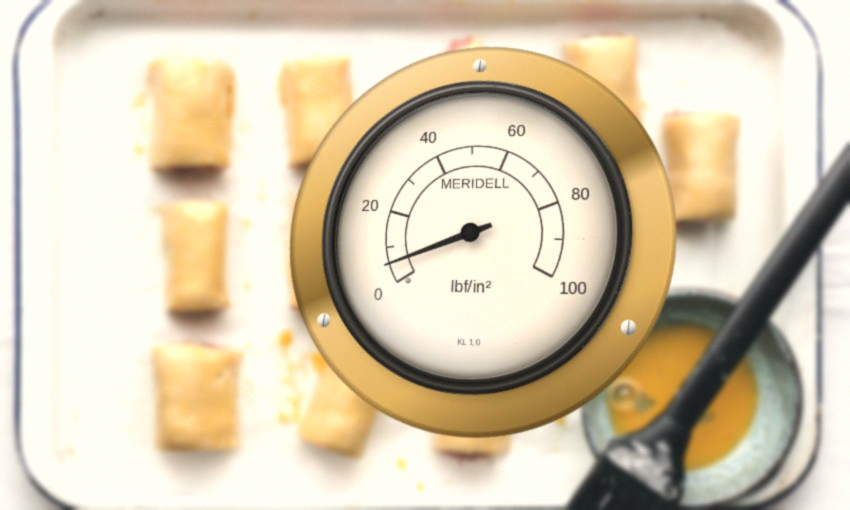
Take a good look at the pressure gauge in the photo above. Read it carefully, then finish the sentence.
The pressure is 5 psi
